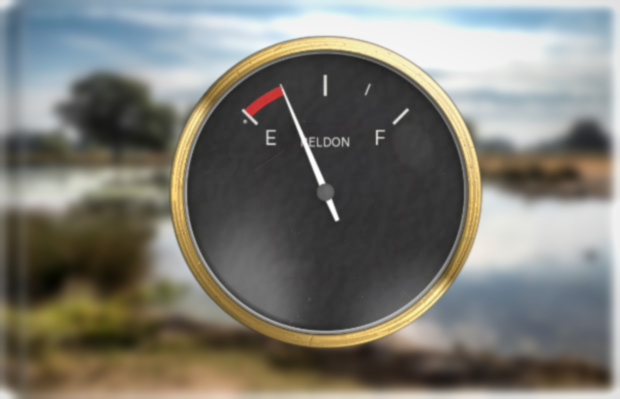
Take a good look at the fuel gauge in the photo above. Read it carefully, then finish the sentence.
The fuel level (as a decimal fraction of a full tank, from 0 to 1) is 0.25
